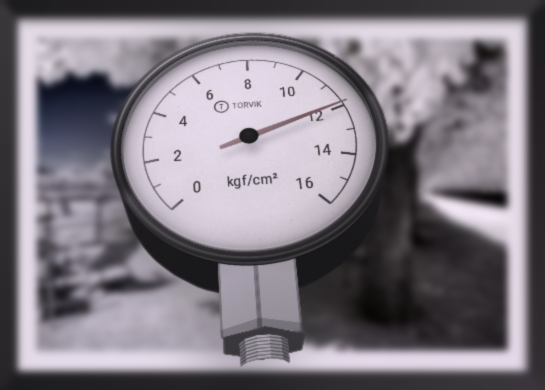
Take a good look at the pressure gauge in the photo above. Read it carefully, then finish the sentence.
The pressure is 12 kg/cm²
